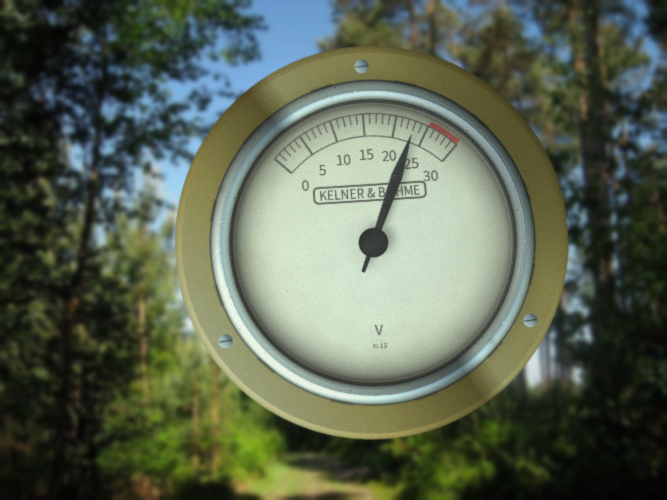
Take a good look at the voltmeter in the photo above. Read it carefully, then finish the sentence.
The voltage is 23 V
